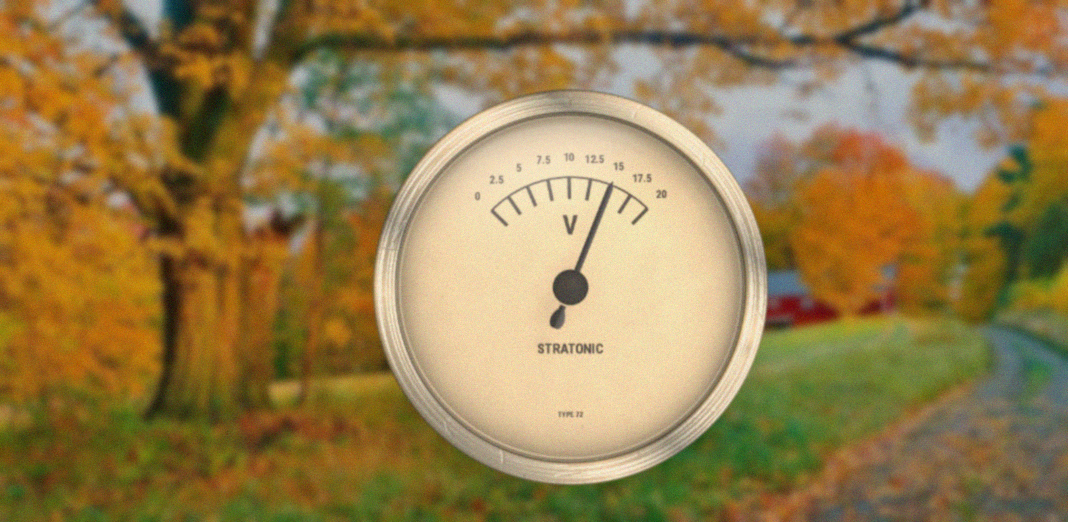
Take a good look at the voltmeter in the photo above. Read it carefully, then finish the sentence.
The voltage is 15 V
